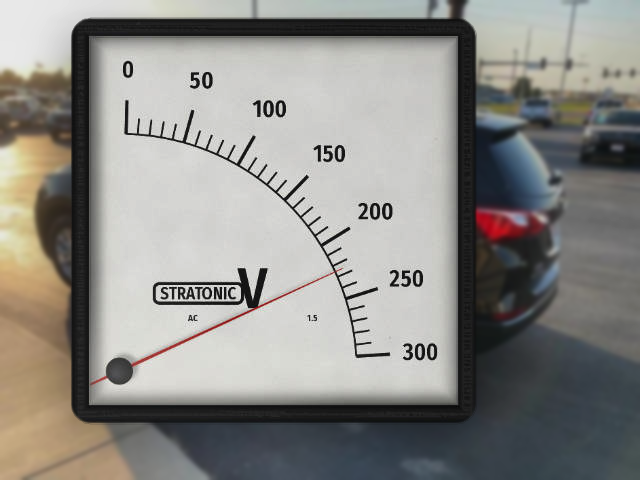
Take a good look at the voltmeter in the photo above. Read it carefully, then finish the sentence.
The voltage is 225 V
